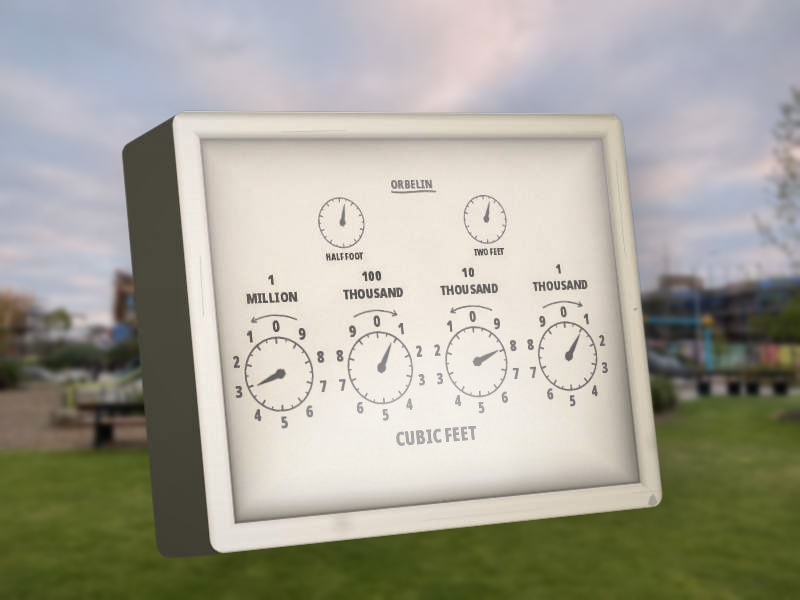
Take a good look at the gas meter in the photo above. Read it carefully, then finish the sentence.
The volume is 308100 ft³
